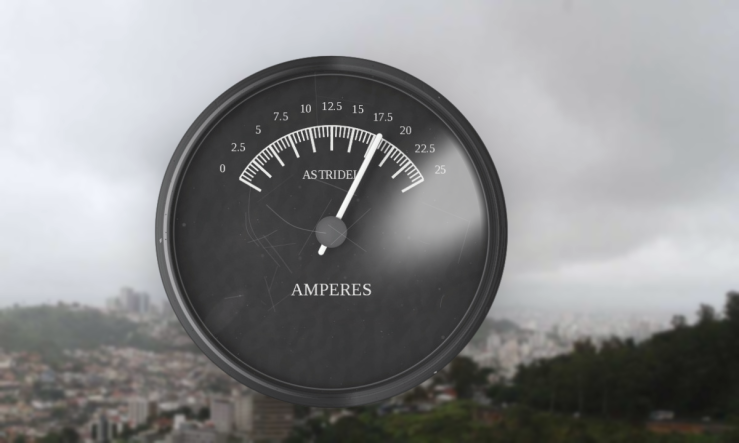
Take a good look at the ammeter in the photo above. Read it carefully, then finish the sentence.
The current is 18 A
